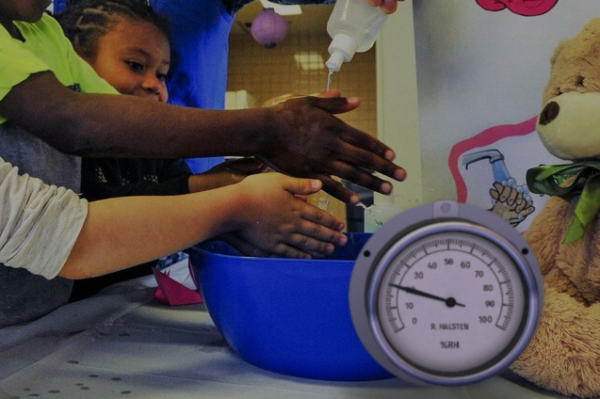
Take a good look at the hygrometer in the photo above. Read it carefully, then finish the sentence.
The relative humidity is 20 %
